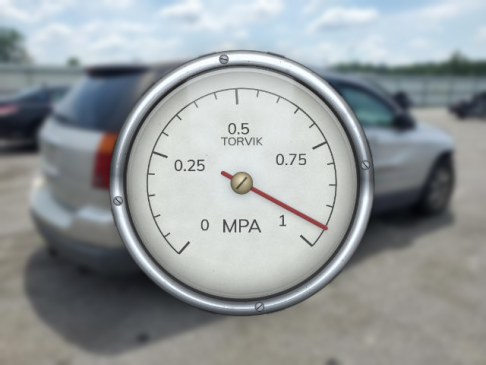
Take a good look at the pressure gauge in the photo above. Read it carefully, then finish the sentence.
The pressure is 0.95 MPa
